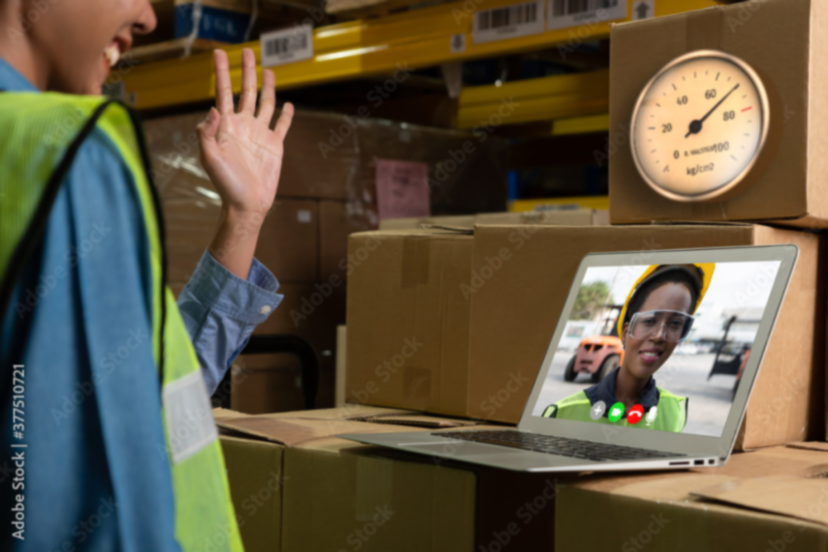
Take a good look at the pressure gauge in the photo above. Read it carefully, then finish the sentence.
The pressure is 70 kg/cm²
